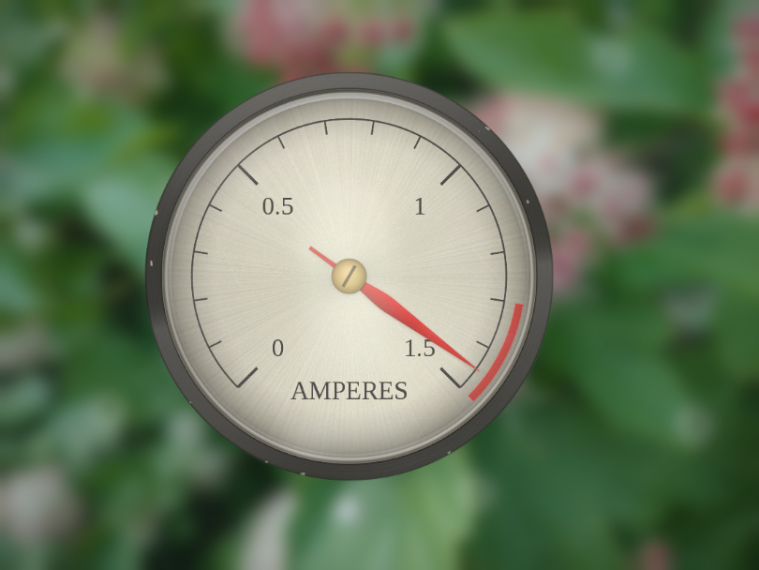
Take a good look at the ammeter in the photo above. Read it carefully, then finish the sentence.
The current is 1.45 A
